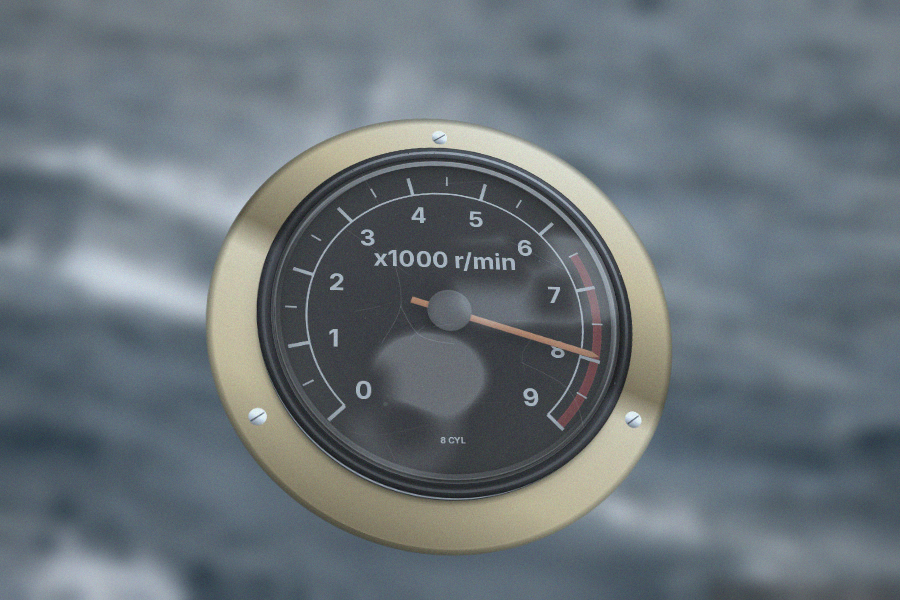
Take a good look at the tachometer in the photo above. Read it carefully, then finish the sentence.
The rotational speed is 8000 rpm
